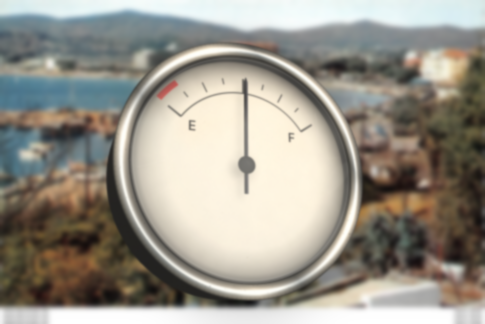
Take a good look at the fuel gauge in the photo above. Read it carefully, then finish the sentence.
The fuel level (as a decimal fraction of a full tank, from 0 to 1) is 0.5
